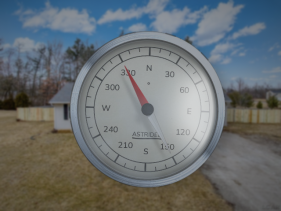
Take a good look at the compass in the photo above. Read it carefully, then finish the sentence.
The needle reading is 330 °
